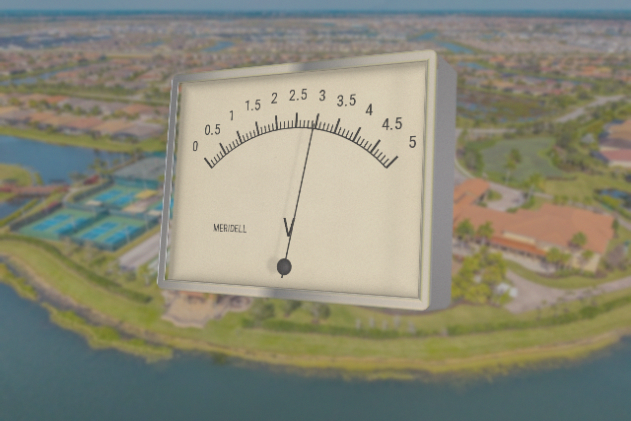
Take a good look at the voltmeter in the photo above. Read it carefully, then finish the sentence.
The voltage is 3 V
